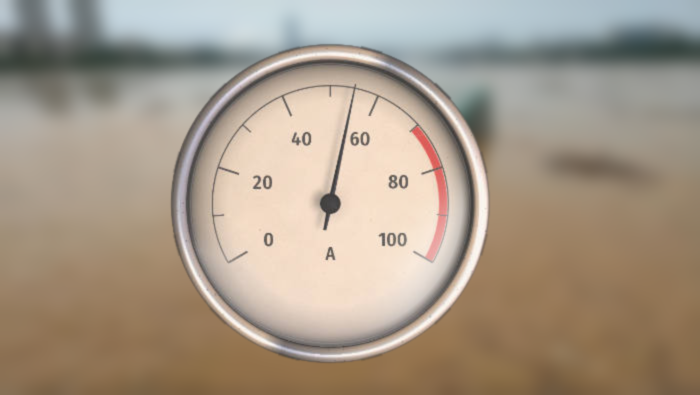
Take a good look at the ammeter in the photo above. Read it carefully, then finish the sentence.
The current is 55 A
